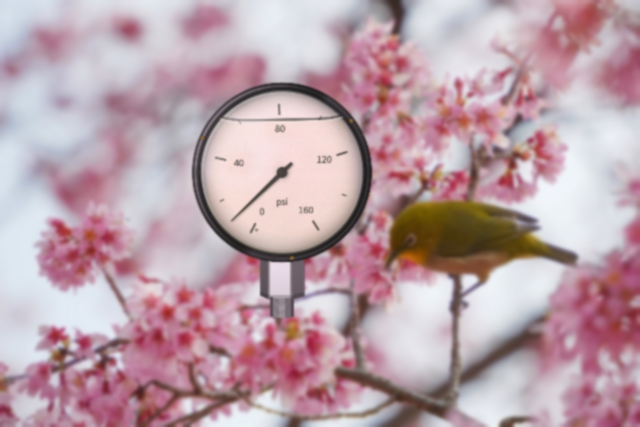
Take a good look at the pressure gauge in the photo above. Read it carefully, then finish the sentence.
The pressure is 10 psi
